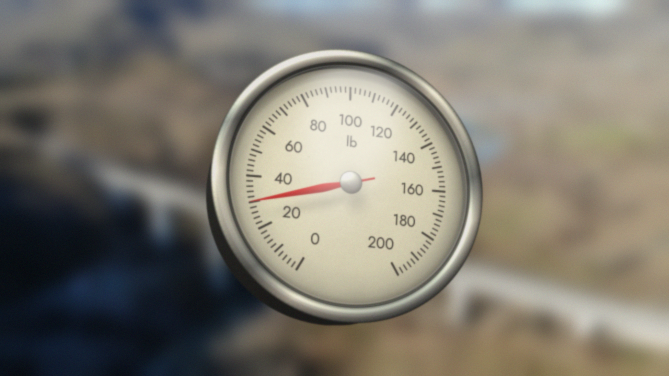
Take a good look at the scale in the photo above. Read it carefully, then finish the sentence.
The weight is 30 lb
